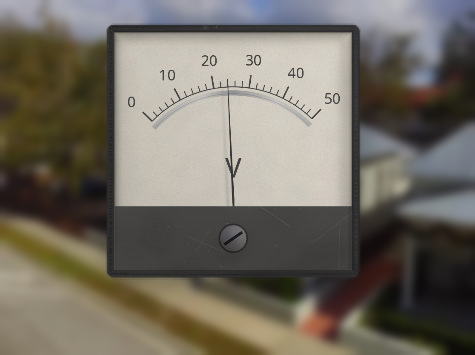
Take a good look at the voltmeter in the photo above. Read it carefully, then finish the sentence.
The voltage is 24 V
